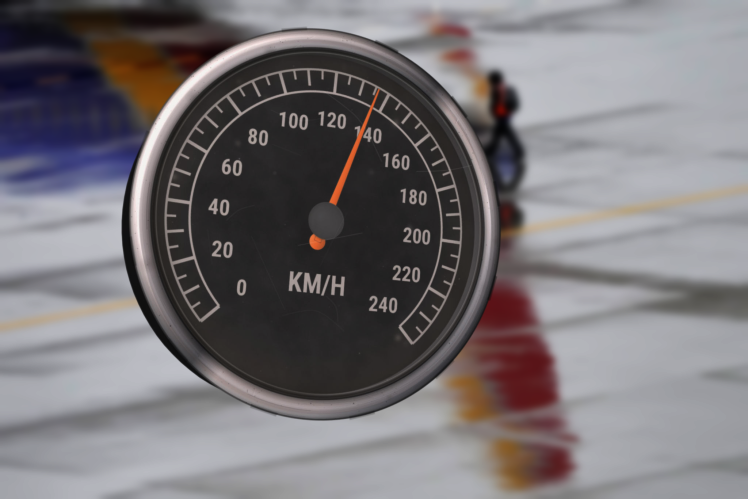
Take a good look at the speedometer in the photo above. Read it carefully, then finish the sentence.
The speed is 135 km/h
